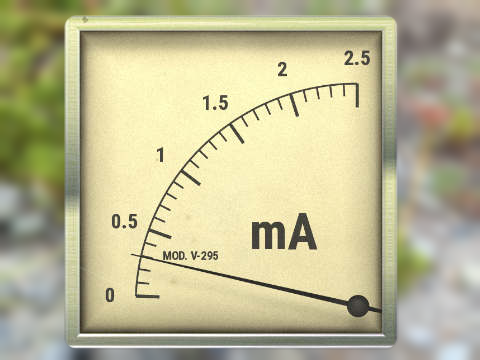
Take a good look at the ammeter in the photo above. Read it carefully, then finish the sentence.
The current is 0.3 mA
